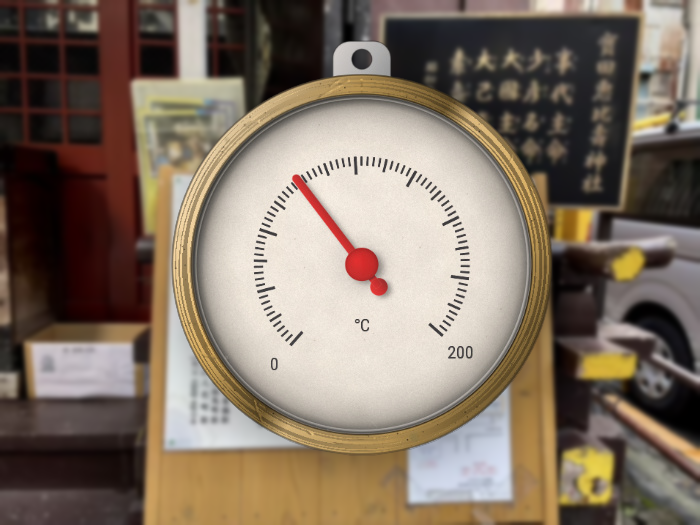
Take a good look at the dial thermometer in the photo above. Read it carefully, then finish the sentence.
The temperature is 75 °C
